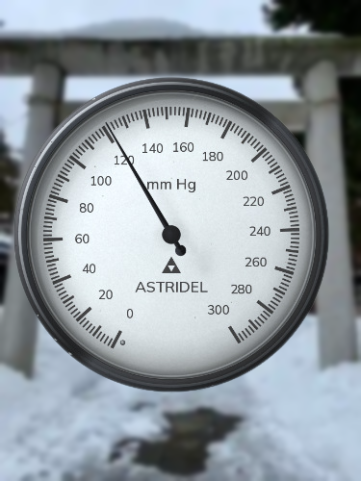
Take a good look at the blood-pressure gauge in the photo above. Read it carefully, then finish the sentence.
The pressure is 122 mmHg
